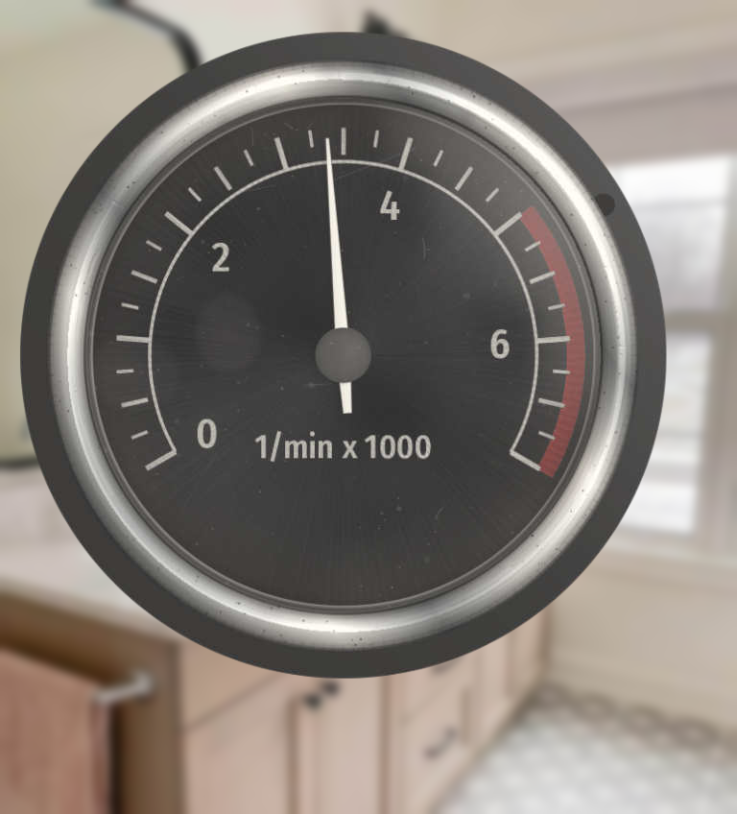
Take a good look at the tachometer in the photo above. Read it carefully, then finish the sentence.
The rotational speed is 3375 rpm
